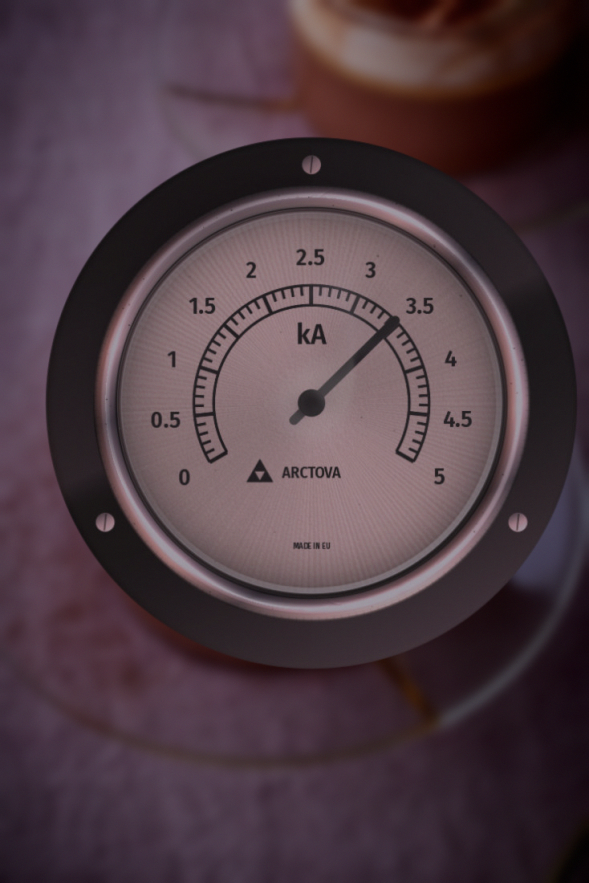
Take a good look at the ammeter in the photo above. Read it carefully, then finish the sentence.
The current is 3.45 kA
